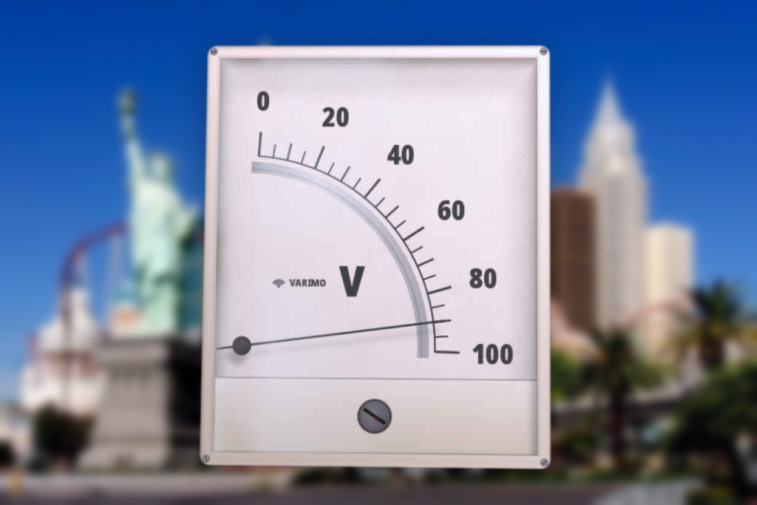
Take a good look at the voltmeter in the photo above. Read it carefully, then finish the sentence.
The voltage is 90 V
